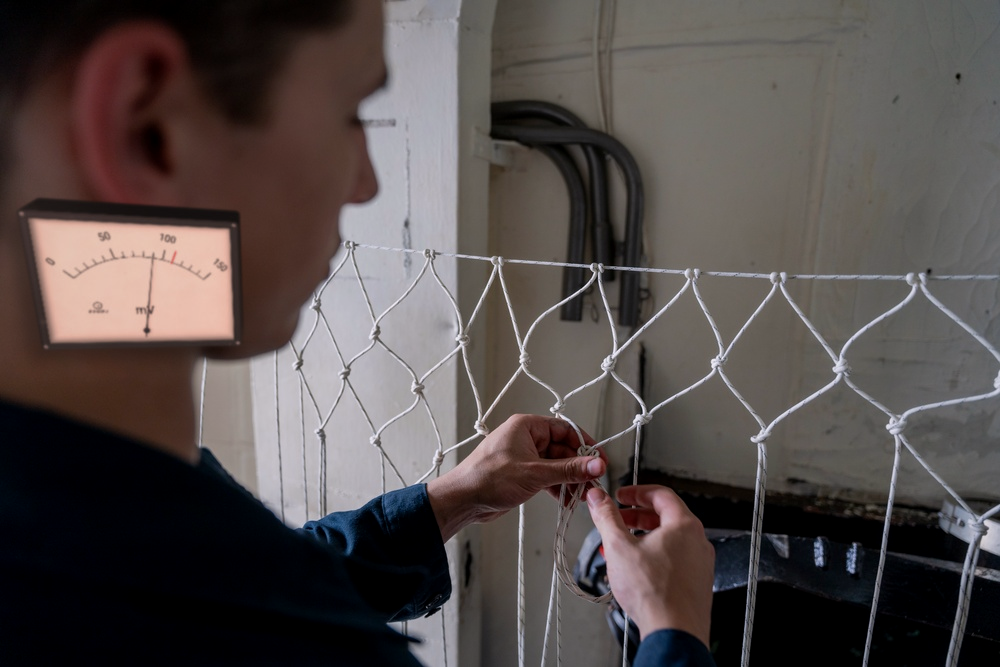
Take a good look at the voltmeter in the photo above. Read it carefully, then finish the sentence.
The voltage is 90 mV
